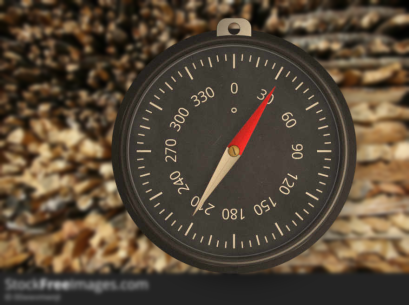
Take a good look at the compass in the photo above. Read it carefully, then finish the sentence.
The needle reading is 32.5 °
